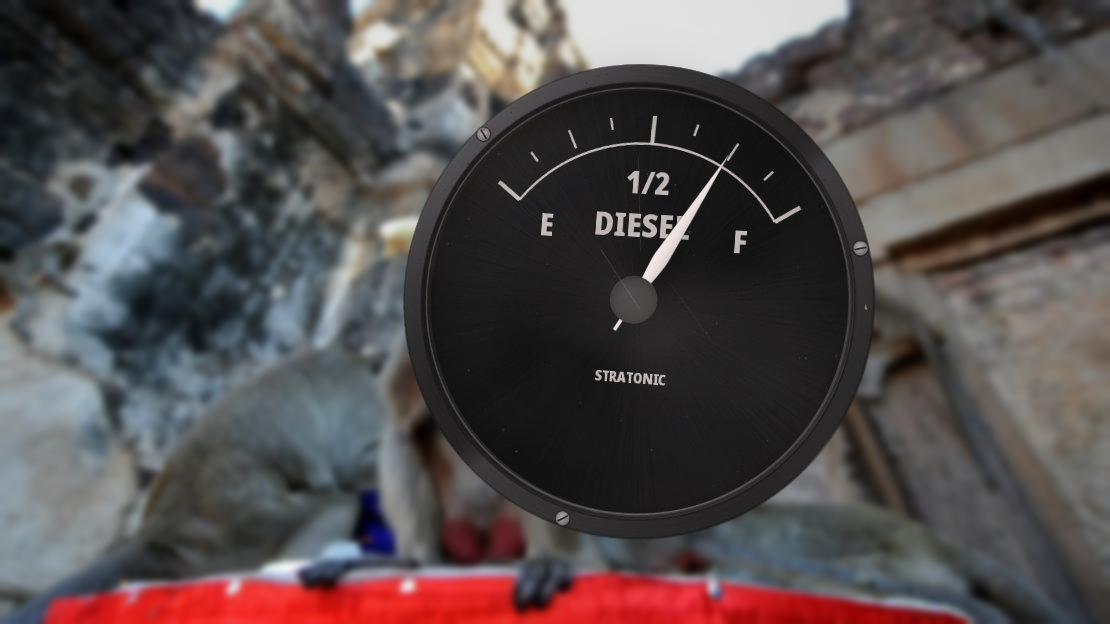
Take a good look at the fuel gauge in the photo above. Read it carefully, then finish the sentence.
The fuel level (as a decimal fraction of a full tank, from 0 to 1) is 0.75
